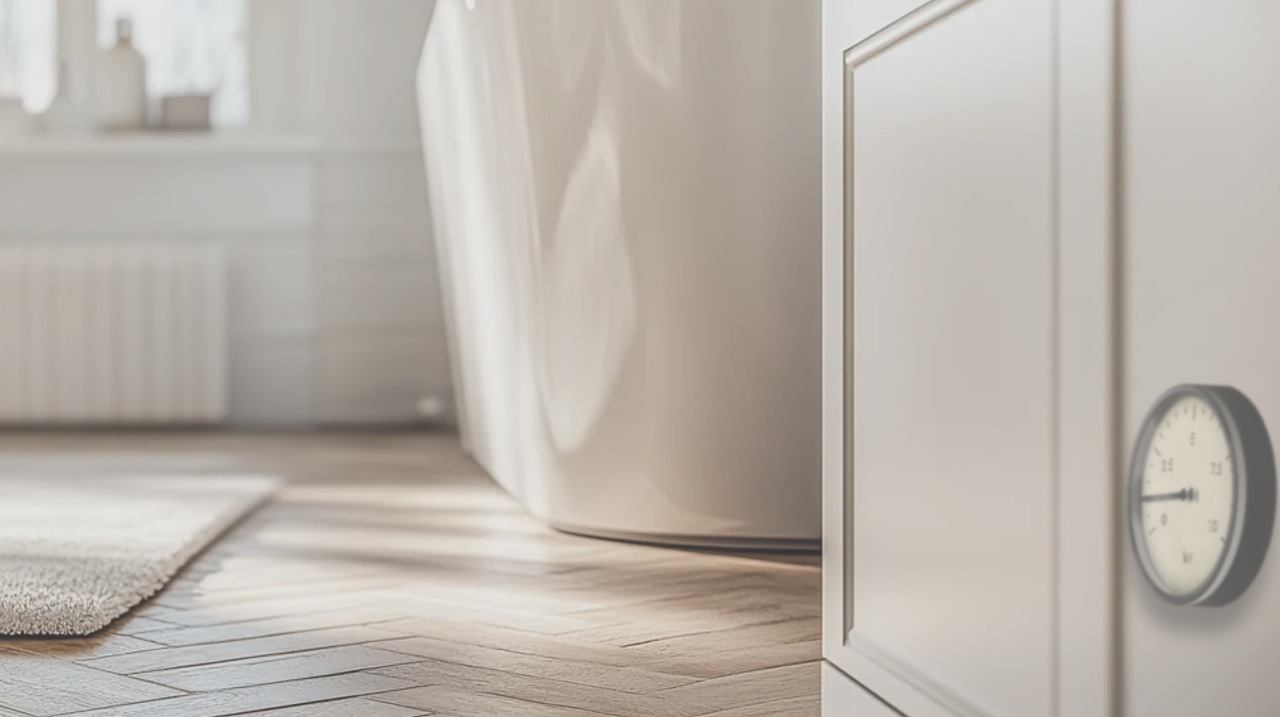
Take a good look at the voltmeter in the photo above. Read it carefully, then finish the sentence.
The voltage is 1 kV
